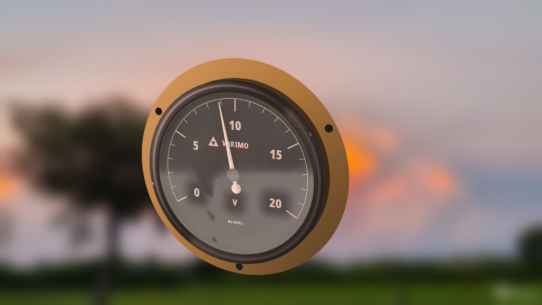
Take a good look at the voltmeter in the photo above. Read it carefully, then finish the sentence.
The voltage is 9 V
